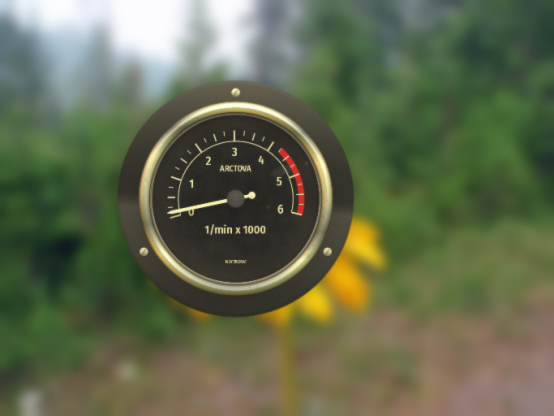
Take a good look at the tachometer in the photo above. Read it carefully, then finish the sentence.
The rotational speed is 125 rpm
